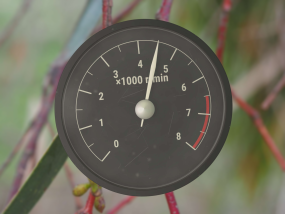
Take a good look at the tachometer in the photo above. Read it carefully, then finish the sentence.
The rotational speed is 4500 rpm
